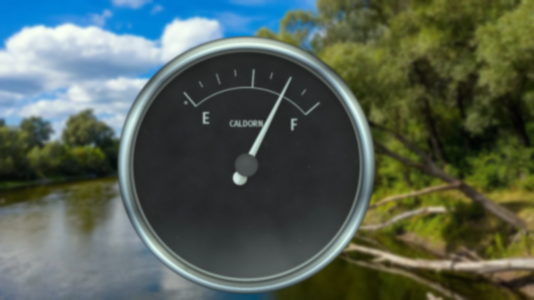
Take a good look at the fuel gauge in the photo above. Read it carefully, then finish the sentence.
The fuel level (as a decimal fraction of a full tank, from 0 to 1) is 0.75
